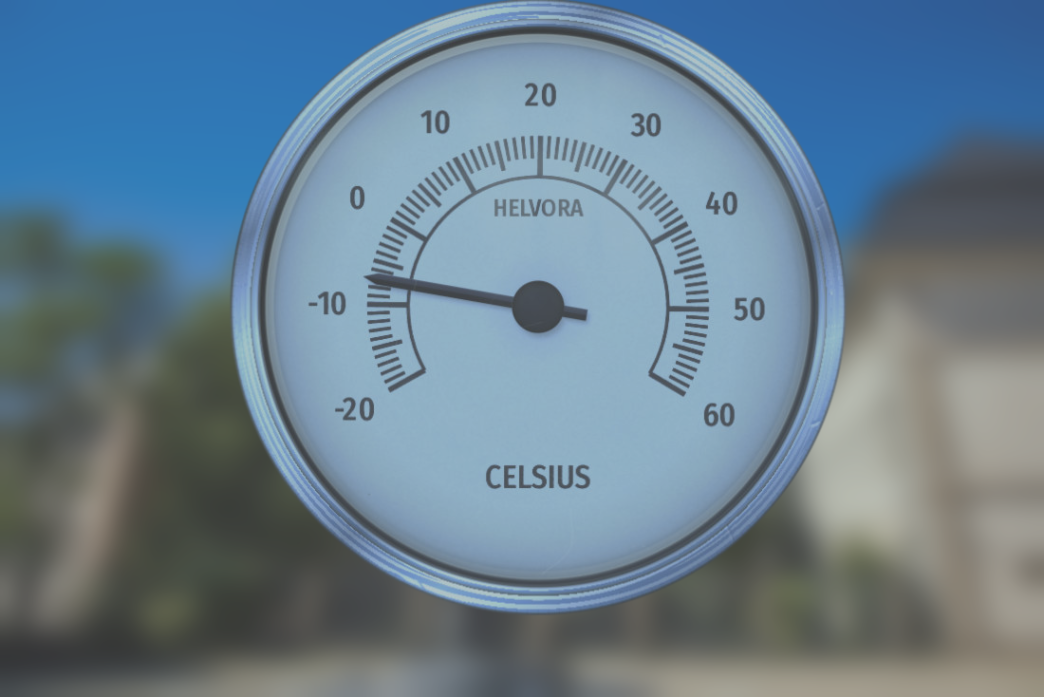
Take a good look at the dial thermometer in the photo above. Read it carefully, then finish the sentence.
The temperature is -7 °C
